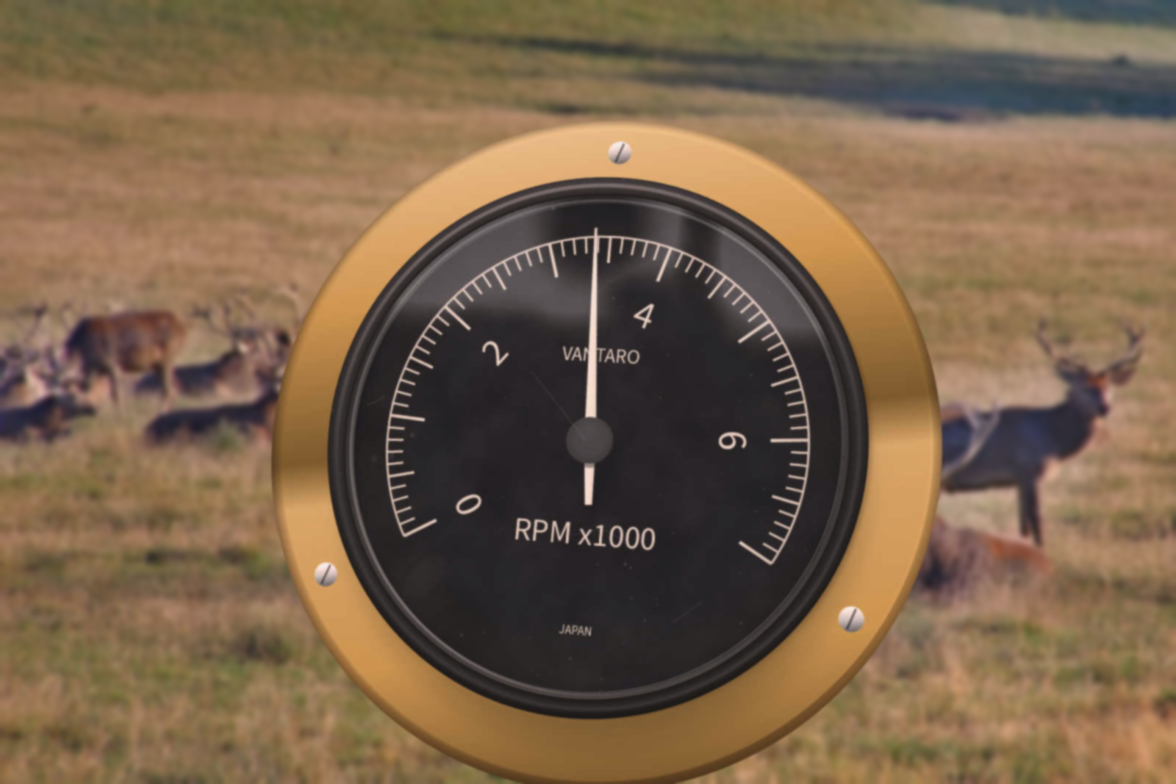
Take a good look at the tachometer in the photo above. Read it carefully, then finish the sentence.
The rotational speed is 3400 rpm
